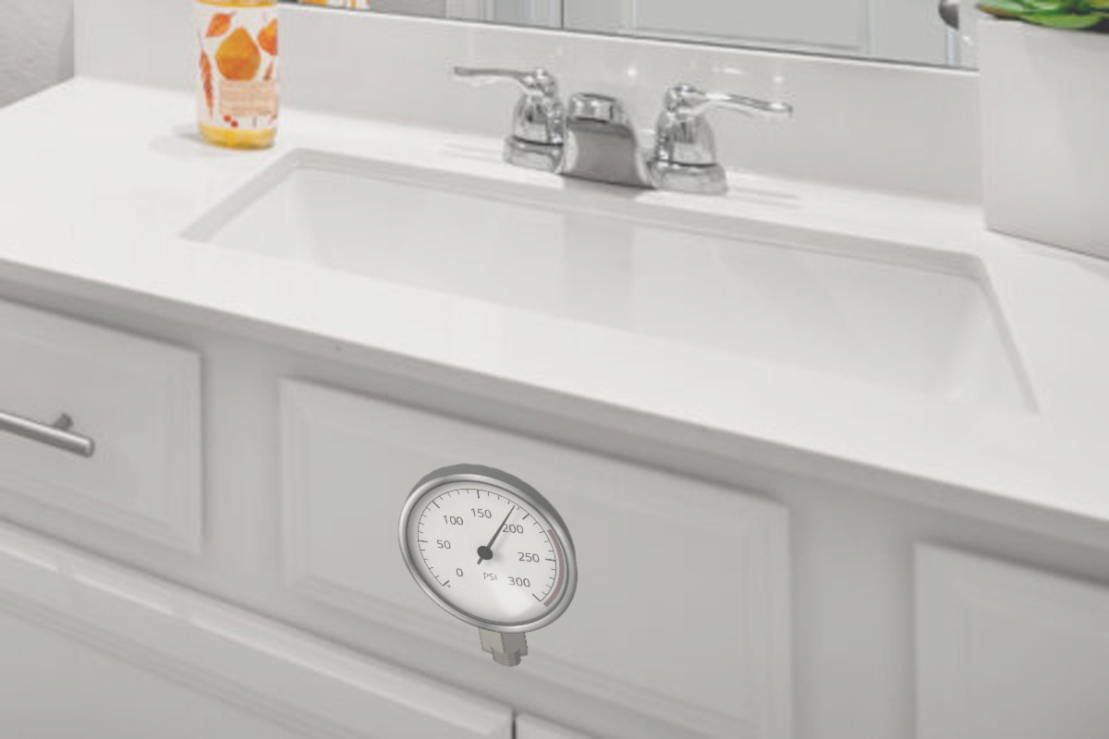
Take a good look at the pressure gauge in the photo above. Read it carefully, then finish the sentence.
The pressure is 185 psi
